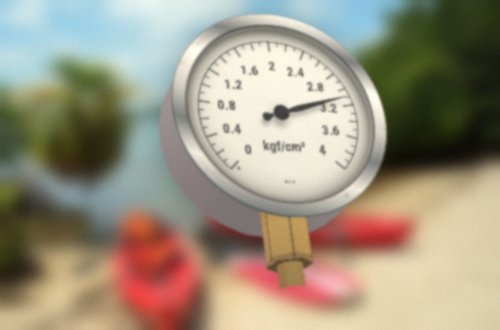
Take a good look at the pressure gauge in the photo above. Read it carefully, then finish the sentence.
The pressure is 3.1 kg/cm²
